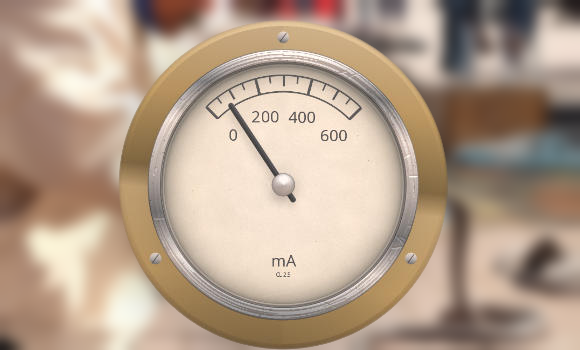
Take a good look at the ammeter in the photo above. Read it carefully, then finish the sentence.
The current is 75 mA
